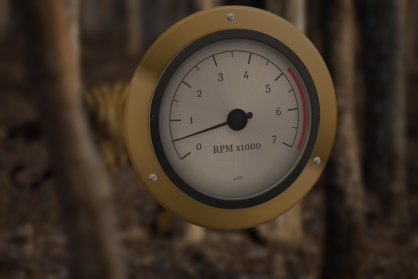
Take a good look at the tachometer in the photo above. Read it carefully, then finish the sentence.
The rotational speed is 500 rpm
